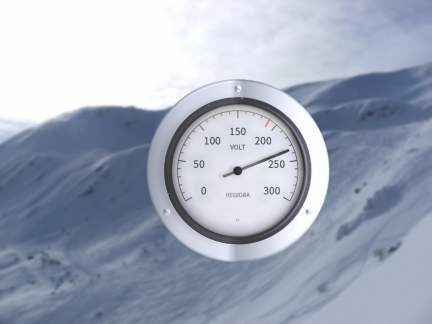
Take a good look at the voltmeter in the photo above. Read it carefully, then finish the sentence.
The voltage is 235 V
